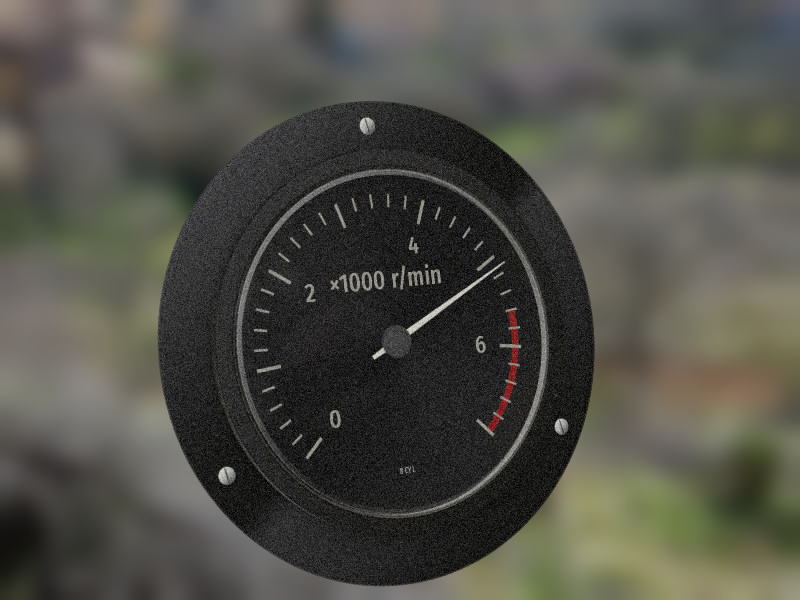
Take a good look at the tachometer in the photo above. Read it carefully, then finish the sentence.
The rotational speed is 5100 rpm
